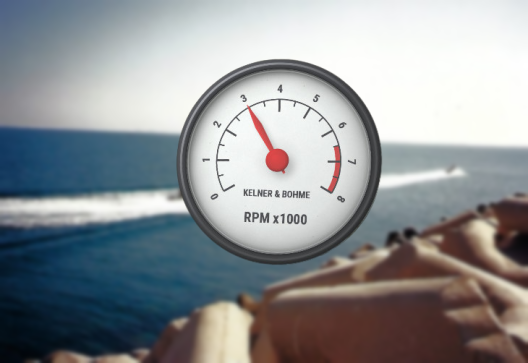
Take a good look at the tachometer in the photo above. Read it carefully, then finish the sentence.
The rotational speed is 3000 rpm
